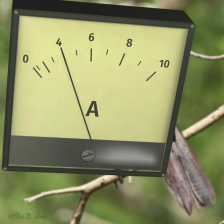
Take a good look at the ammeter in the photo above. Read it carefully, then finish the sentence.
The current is 4 A
